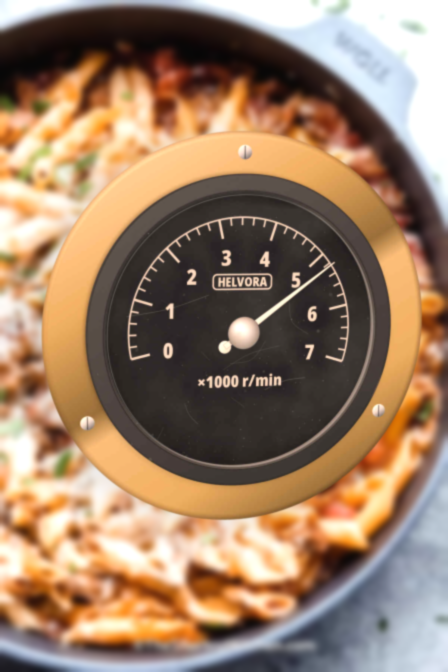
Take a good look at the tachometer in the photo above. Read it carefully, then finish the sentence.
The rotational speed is 5200 rpm
